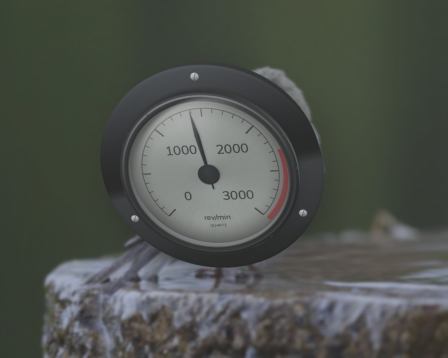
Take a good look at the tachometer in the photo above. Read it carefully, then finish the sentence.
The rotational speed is 1400 rpm
